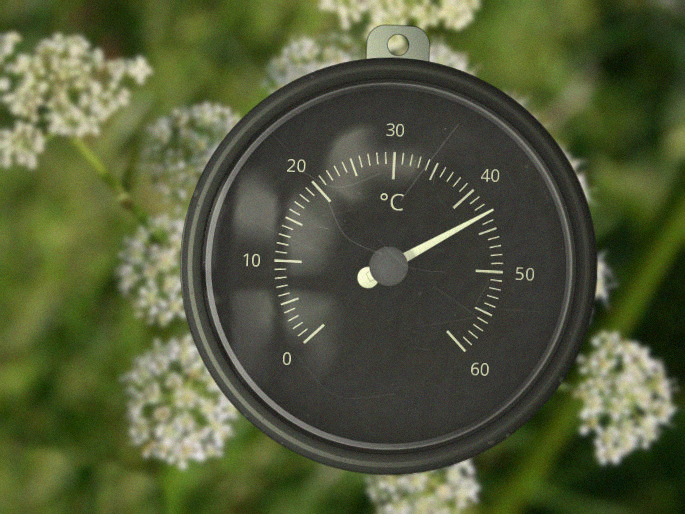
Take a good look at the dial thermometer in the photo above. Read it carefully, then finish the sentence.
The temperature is 43 °C
